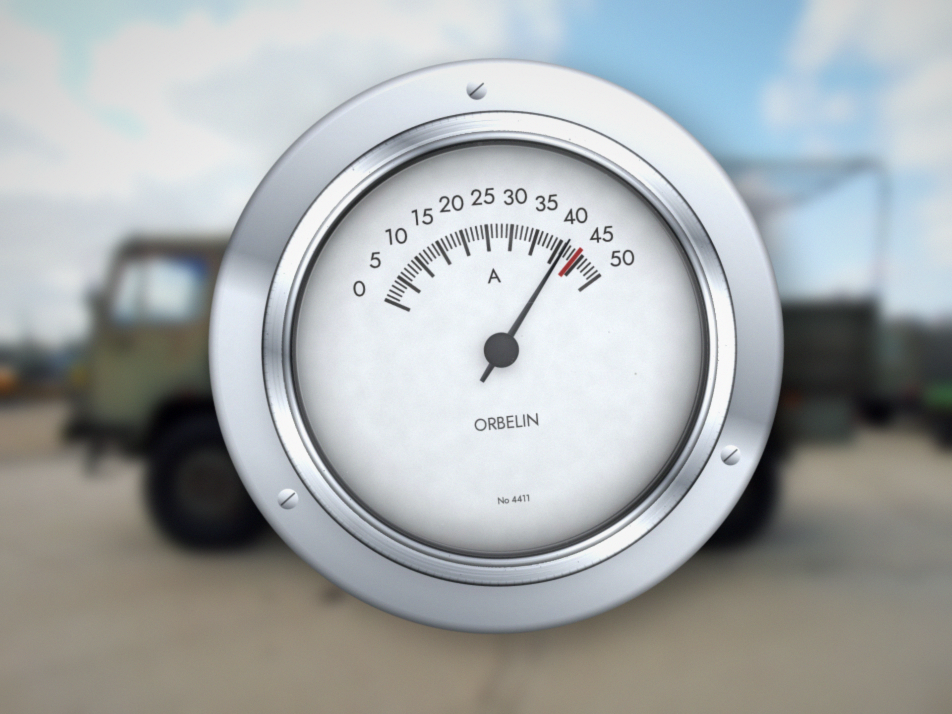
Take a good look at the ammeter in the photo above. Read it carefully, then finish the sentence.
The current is 41 A
